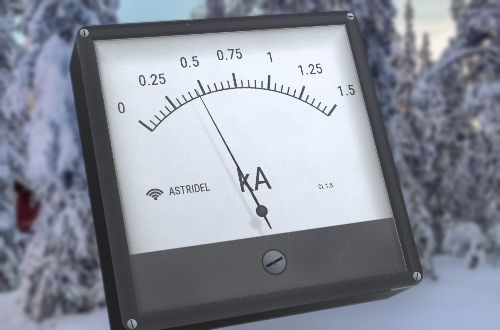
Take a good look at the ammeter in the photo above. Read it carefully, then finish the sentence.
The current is 0.45 kA
